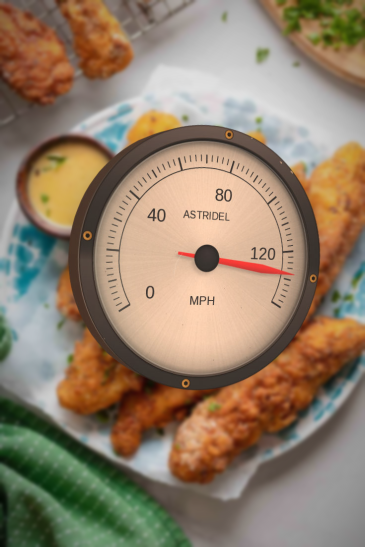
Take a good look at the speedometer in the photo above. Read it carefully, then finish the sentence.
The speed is 128 mph
